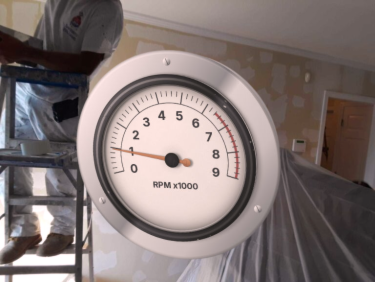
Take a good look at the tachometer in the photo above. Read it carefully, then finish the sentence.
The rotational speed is 1000 rpm
